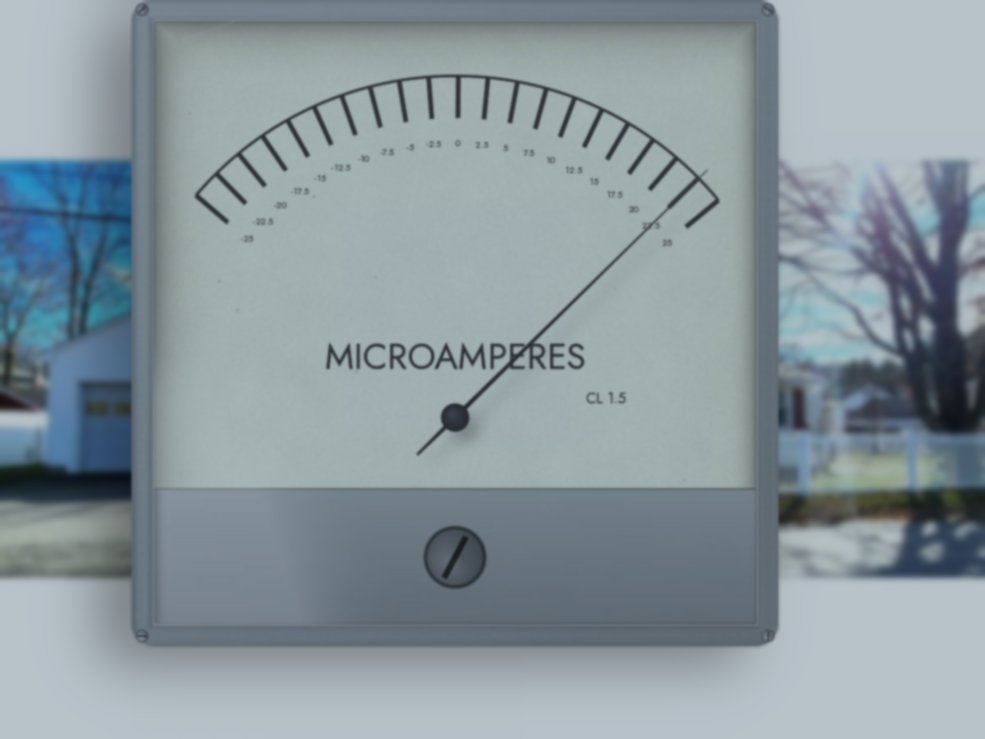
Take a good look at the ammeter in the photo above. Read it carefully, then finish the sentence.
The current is 22.5 µA
